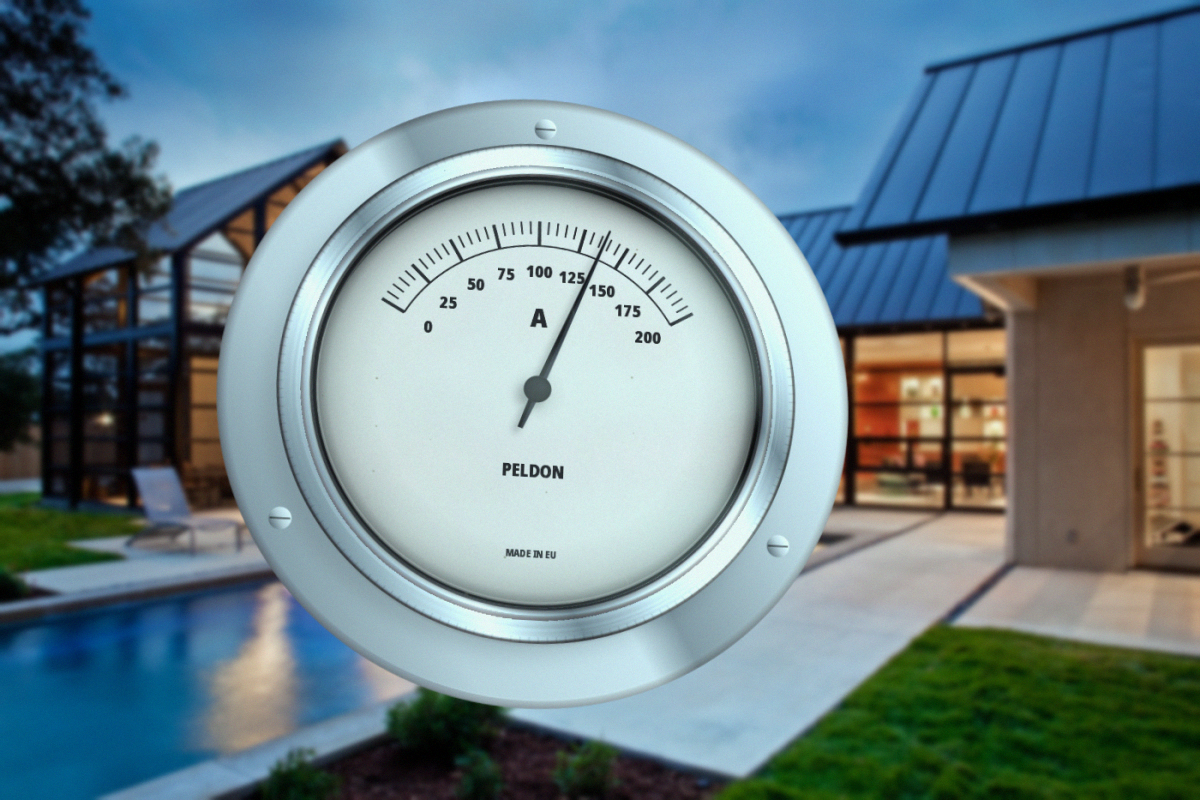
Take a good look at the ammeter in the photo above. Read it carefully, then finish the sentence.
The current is 137.5 A
